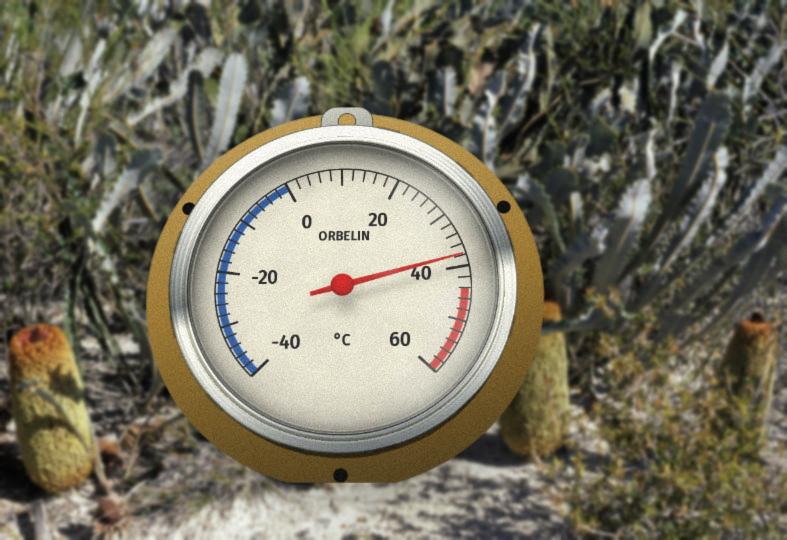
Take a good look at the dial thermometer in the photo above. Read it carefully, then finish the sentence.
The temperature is 38 °C
